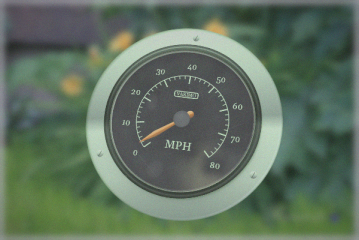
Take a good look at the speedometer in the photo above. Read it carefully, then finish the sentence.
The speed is 2 mph
